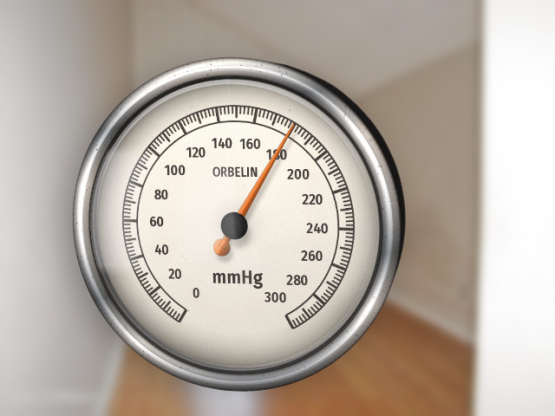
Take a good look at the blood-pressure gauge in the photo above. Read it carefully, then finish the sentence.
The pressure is 180 mmHg
